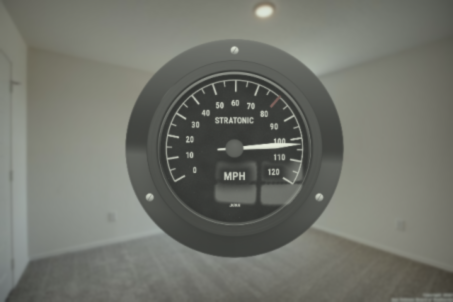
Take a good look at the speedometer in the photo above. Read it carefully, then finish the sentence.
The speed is 102.5 mph
